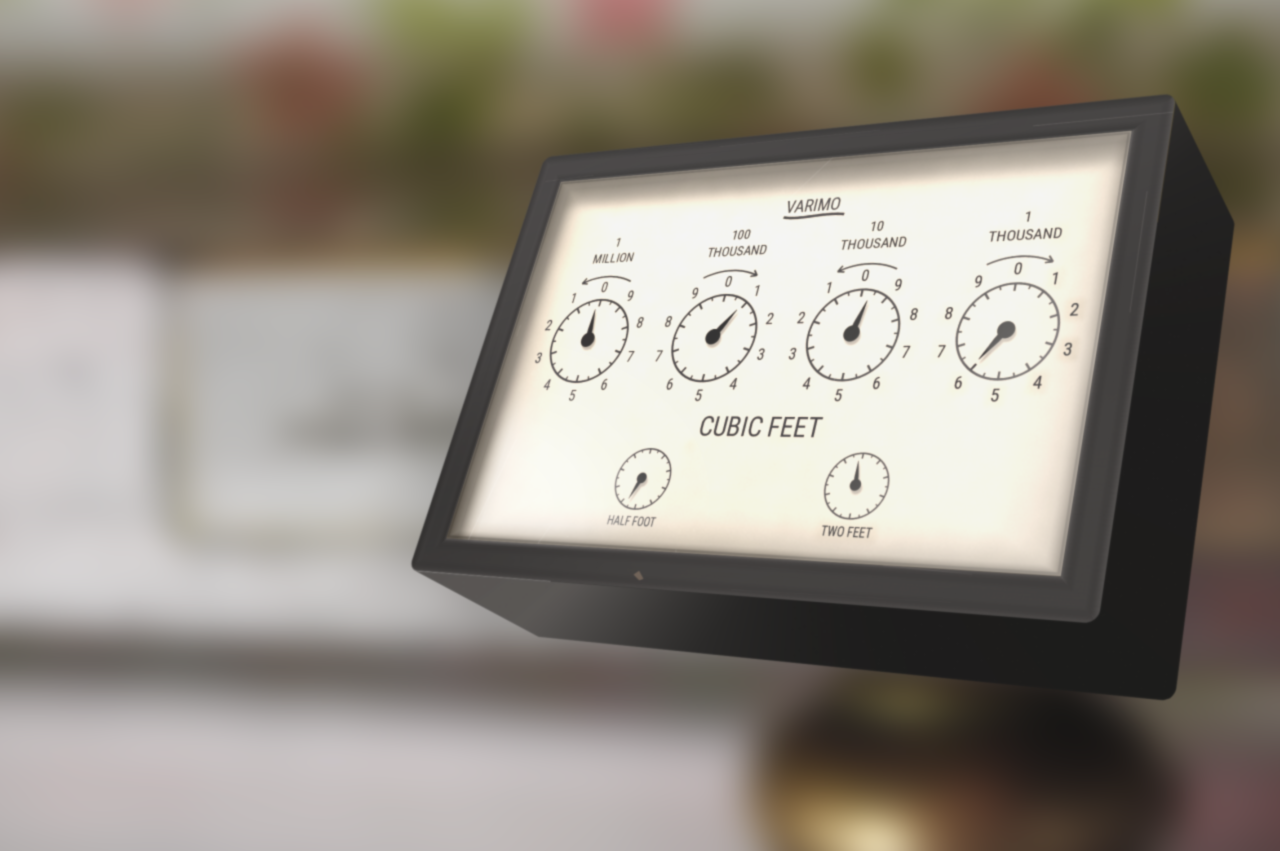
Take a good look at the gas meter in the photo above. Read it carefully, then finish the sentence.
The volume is 9600 ft³
